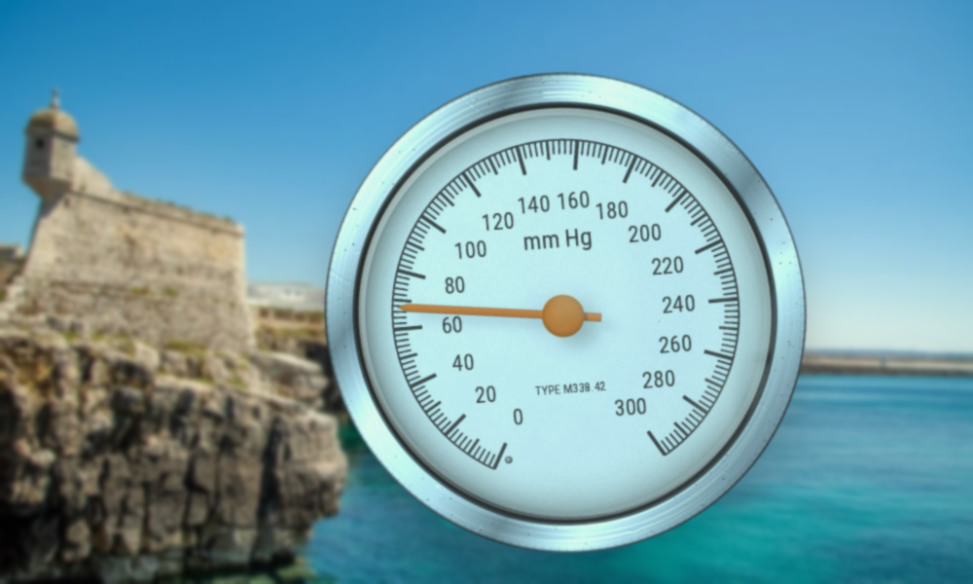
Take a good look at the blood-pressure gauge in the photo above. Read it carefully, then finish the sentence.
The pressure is 68 mmHg
